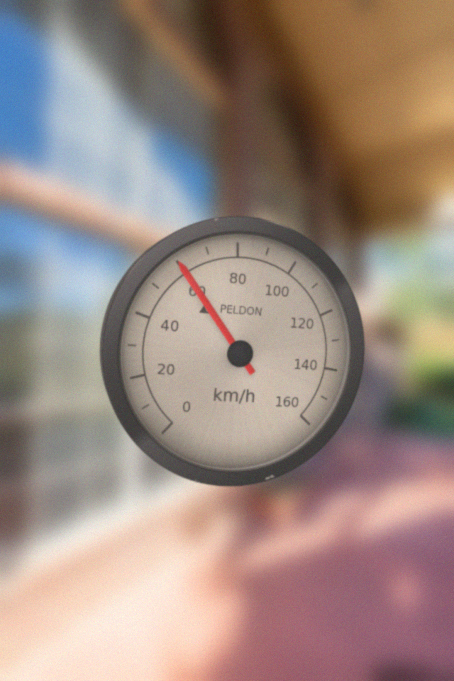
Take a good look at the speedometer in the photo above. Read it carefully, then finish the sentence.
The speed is 60 km/h
